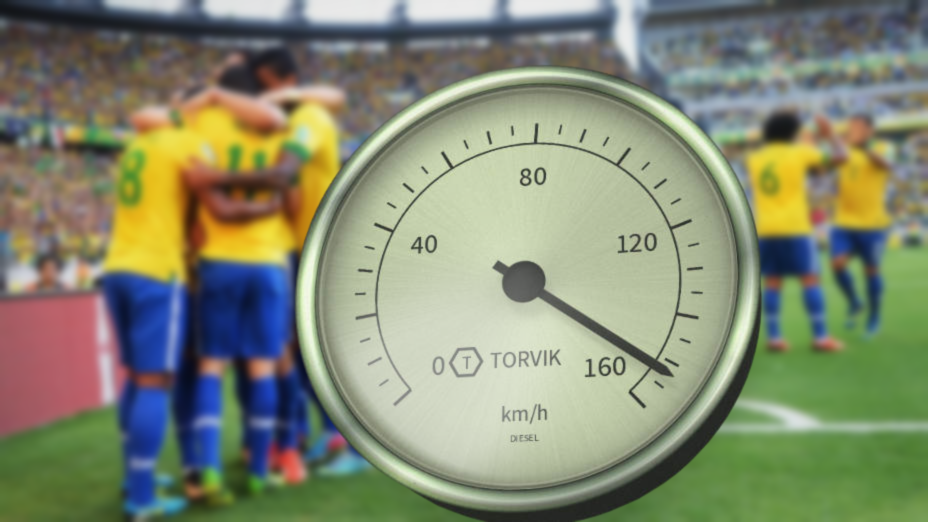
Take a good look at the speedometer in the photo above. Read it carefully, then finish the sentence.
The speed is 152.5 km/h
